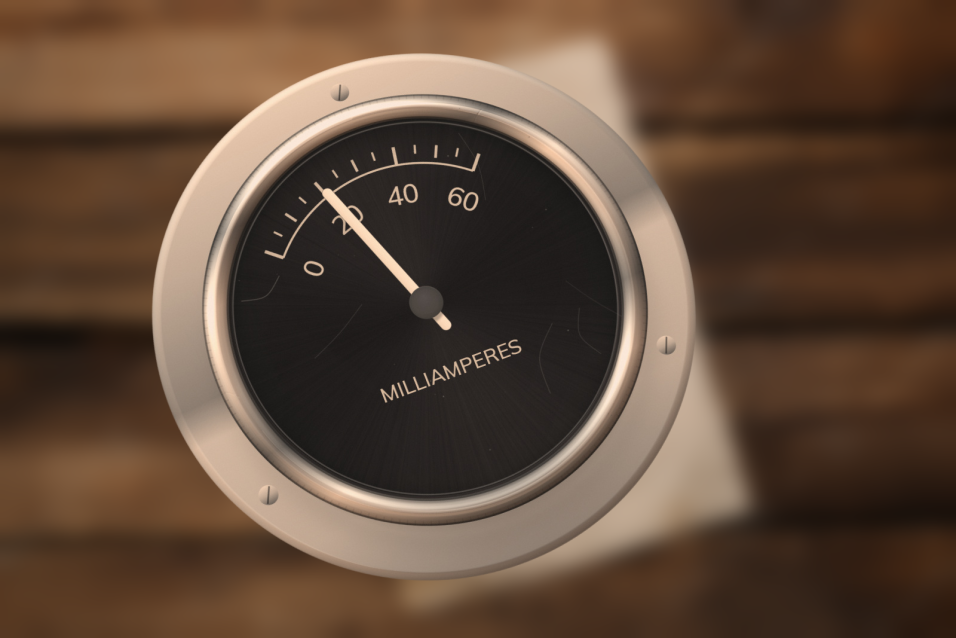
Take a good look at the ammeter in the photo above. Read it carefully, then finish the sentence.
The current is 20 mA
